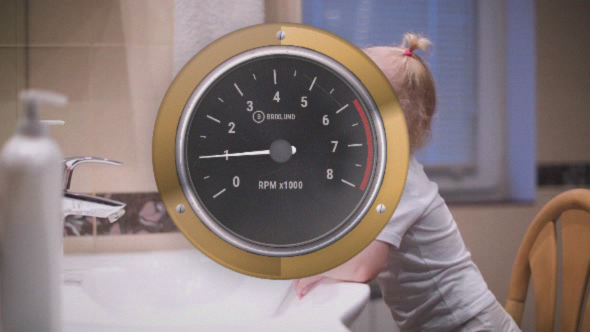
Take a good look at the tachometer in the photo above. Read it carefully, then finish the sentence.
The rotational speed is 1000 rpm
